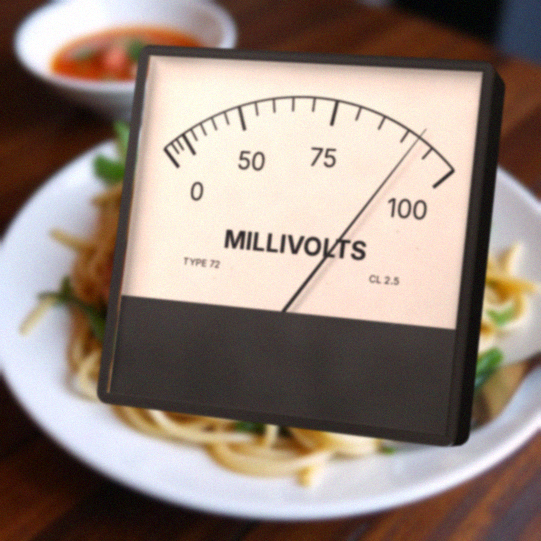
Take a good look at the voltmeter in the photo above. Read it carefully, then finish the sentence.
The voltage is 92.5 mV
